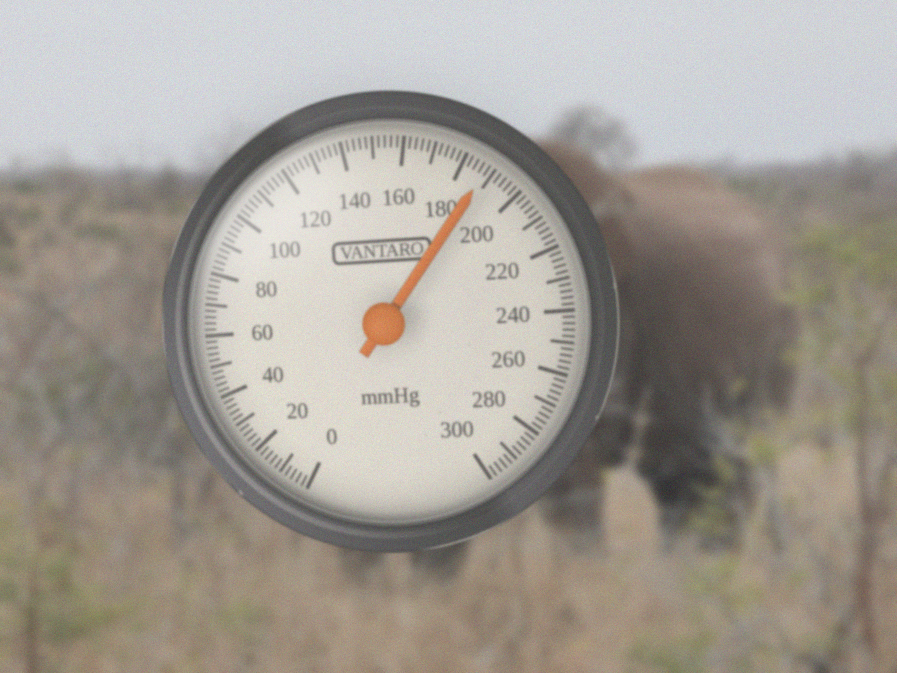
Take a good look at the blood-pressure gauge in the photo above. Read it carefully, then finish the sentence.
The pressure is 188 mmHg
